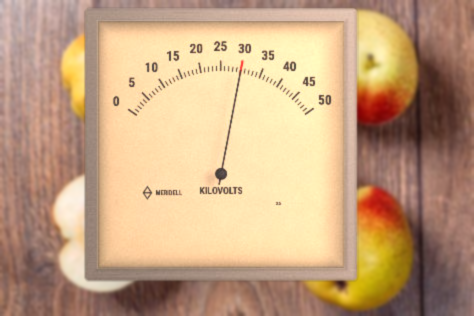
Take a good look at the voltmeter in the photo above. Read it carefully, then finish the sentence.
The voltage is 30 kV
